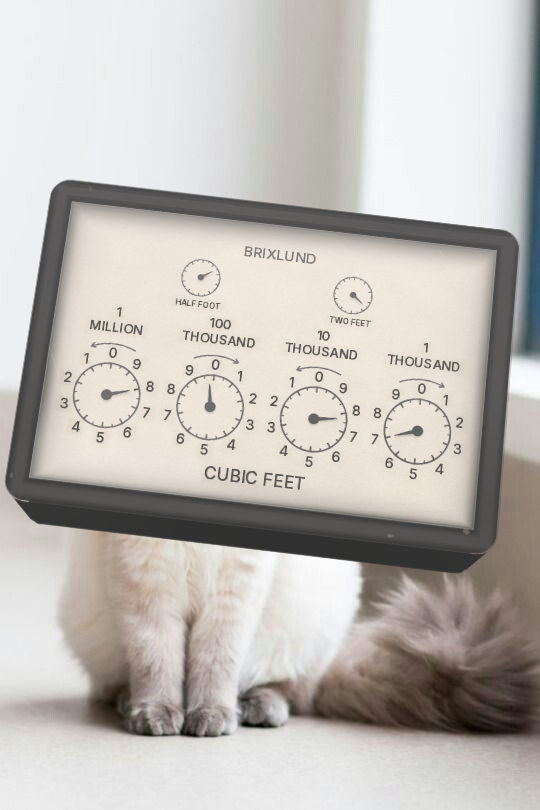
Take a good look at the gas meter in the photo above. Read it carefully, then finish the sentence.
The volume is 797700 ft³
